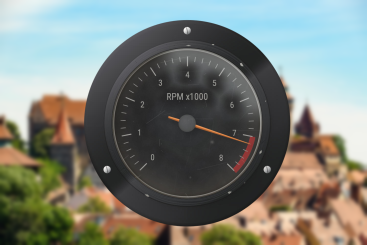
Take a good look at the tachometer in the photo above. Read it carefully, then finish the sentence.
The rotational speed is 7200 rpm
